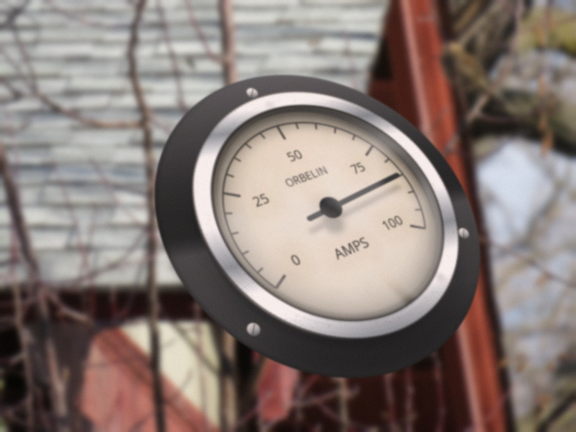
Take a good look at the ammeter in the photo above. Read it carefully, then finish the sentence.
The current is 85 A
